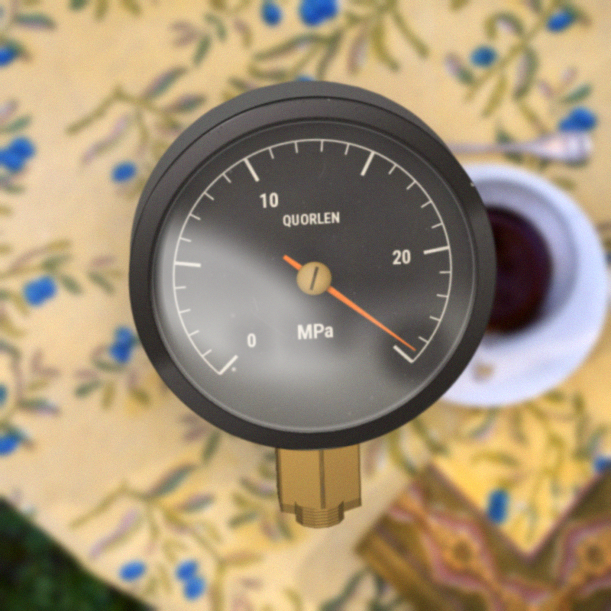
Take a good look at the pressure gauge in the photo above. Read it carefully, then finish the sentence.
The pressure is 24.5 MPa
